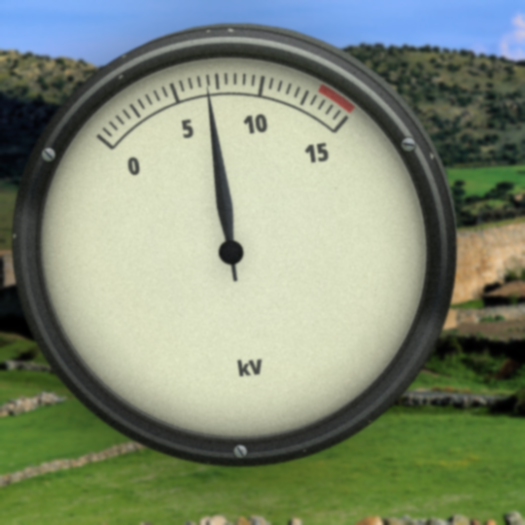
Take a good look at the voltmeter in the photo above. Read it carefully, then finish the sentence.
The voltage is 7 kV
